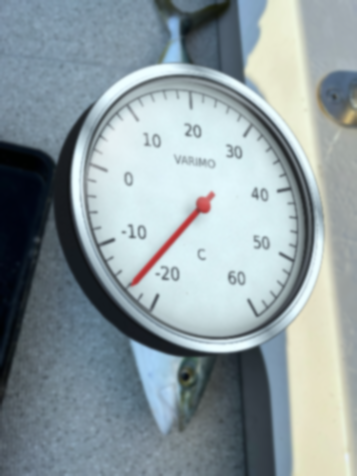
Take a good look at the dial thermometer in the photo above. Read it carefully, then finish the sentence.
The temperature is -16 °C
